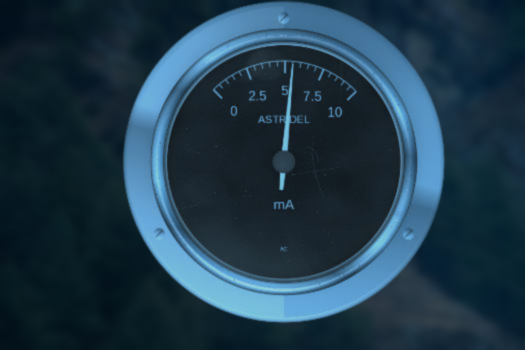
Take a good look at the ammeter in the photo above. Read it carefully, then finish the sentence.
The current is 5.5 mA
